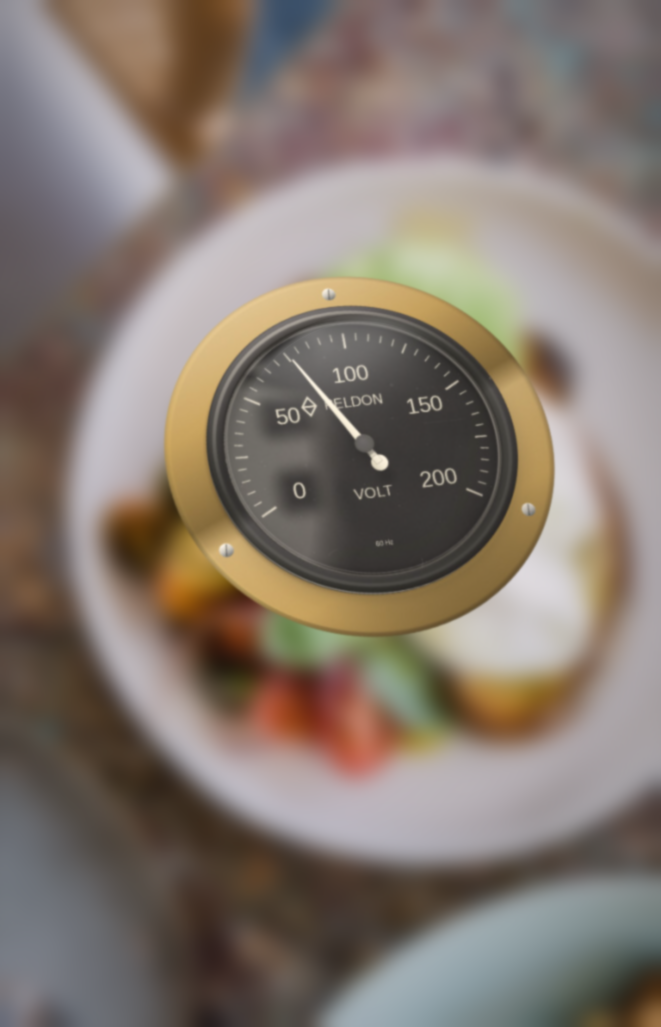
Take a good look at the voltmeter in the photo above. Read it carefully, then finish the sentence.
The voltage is 75 V
